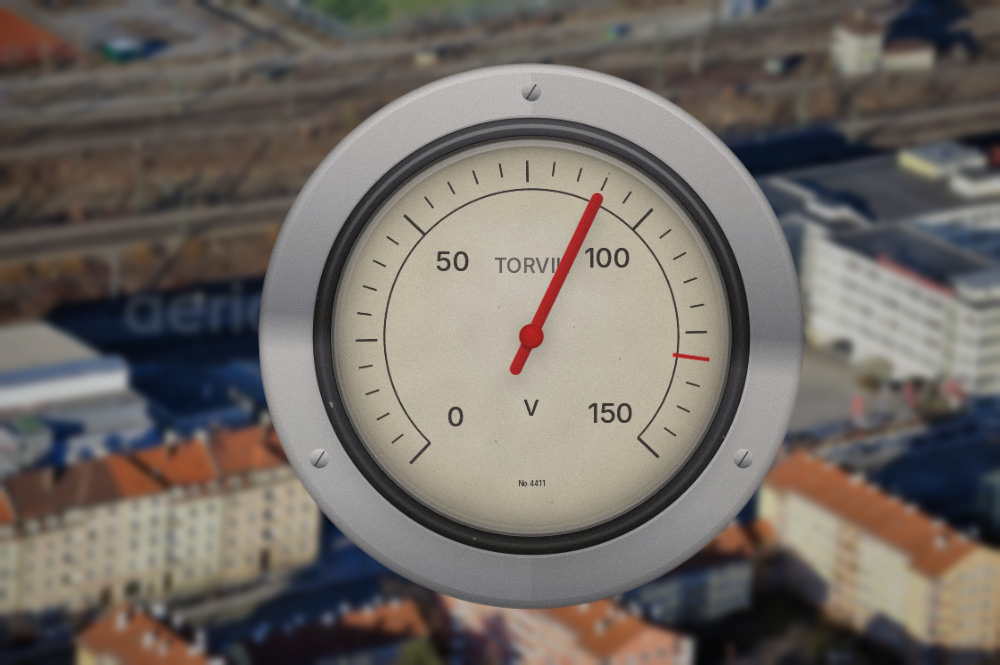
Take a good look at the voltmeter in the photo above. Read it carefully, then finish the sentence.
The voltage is 90 V
